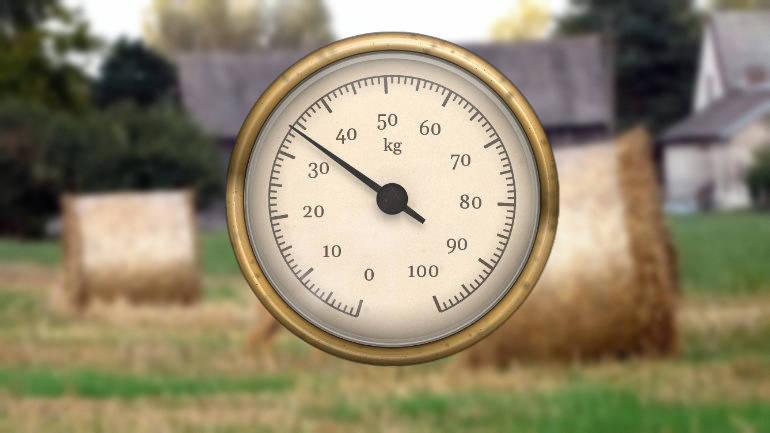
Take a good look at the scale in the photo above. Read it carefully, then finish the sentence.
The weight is 34 kg
